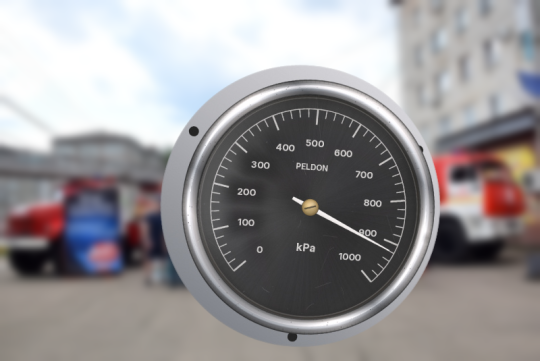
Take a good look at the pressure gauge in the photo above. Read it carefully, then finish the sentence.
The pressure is 920 kPa
